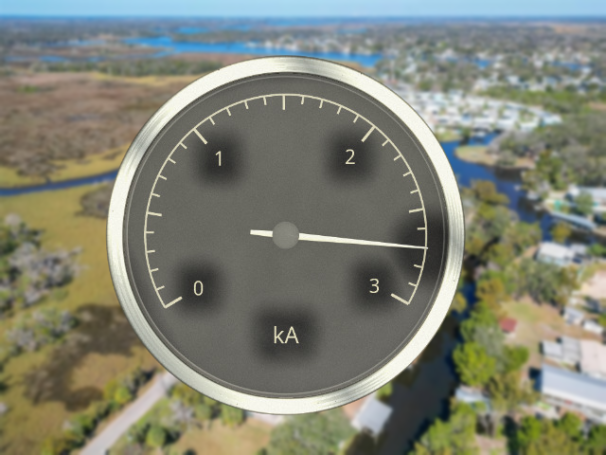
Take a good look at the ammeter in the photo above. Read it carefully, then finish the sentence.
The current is 2.7 kA
